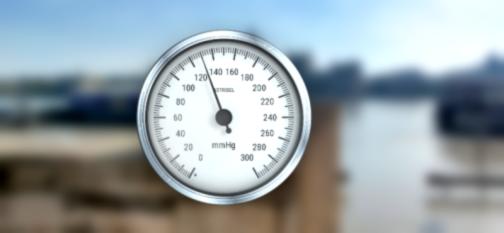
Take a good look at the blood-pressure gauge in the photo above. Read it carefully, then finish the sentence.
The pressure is 130 mmHg
